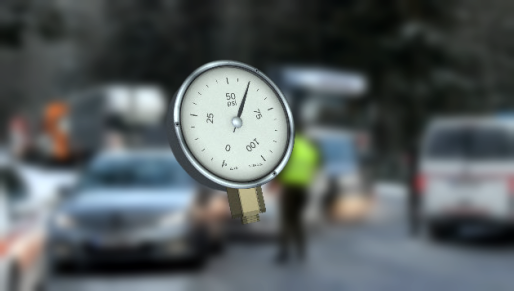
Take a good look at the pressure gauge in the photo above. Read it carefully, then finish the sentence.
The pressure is 60 psi
